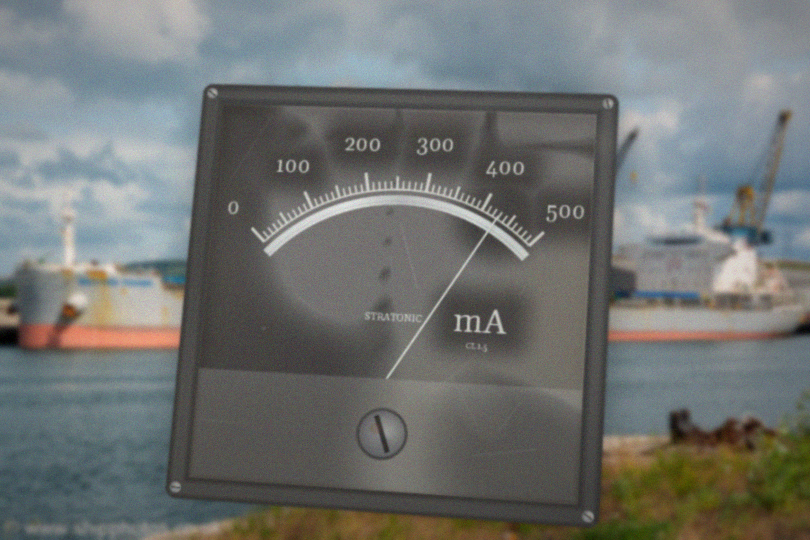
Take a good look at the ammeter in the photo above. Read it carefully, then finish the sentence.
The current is 430 mA
